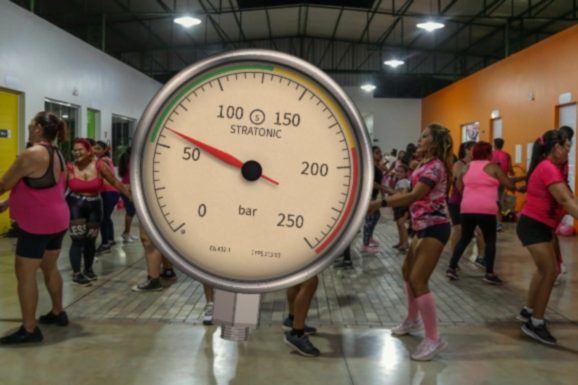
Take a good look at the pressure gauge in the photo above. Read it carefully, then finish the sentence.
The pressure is 60 bar
